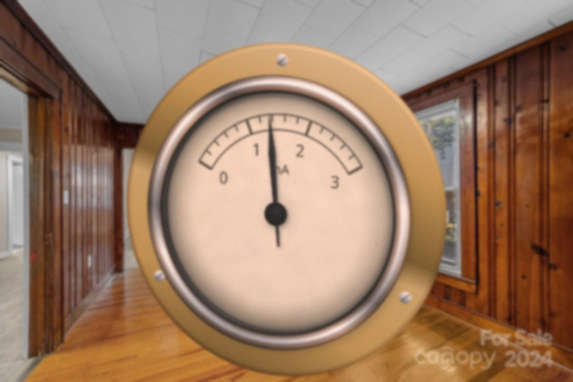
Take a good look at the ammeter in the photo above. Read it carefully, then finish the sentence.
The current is 1.4 mA
